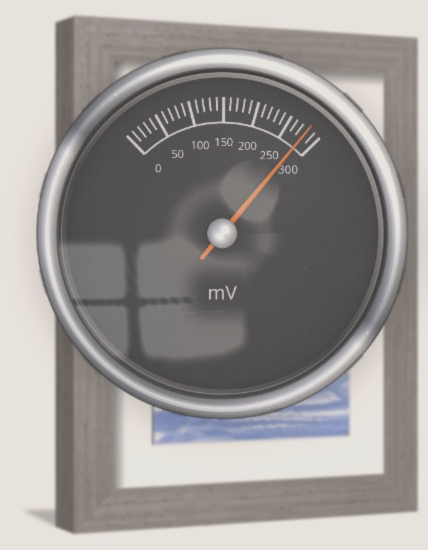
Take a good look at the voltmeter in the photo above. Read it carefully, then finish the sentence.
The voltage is 280 mV
